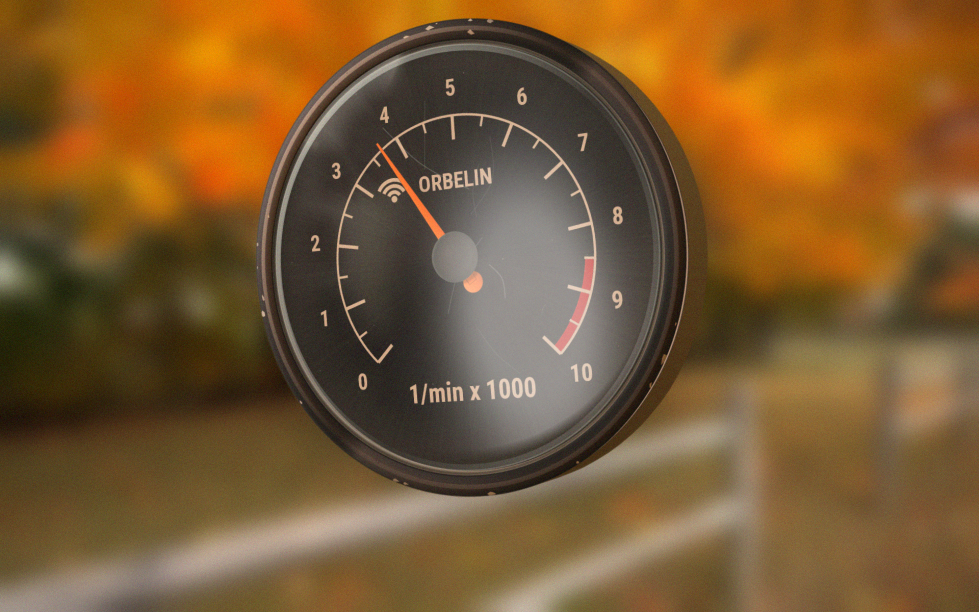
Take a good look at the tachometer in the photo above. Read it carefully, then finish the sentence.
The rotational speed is 3750 rpm
